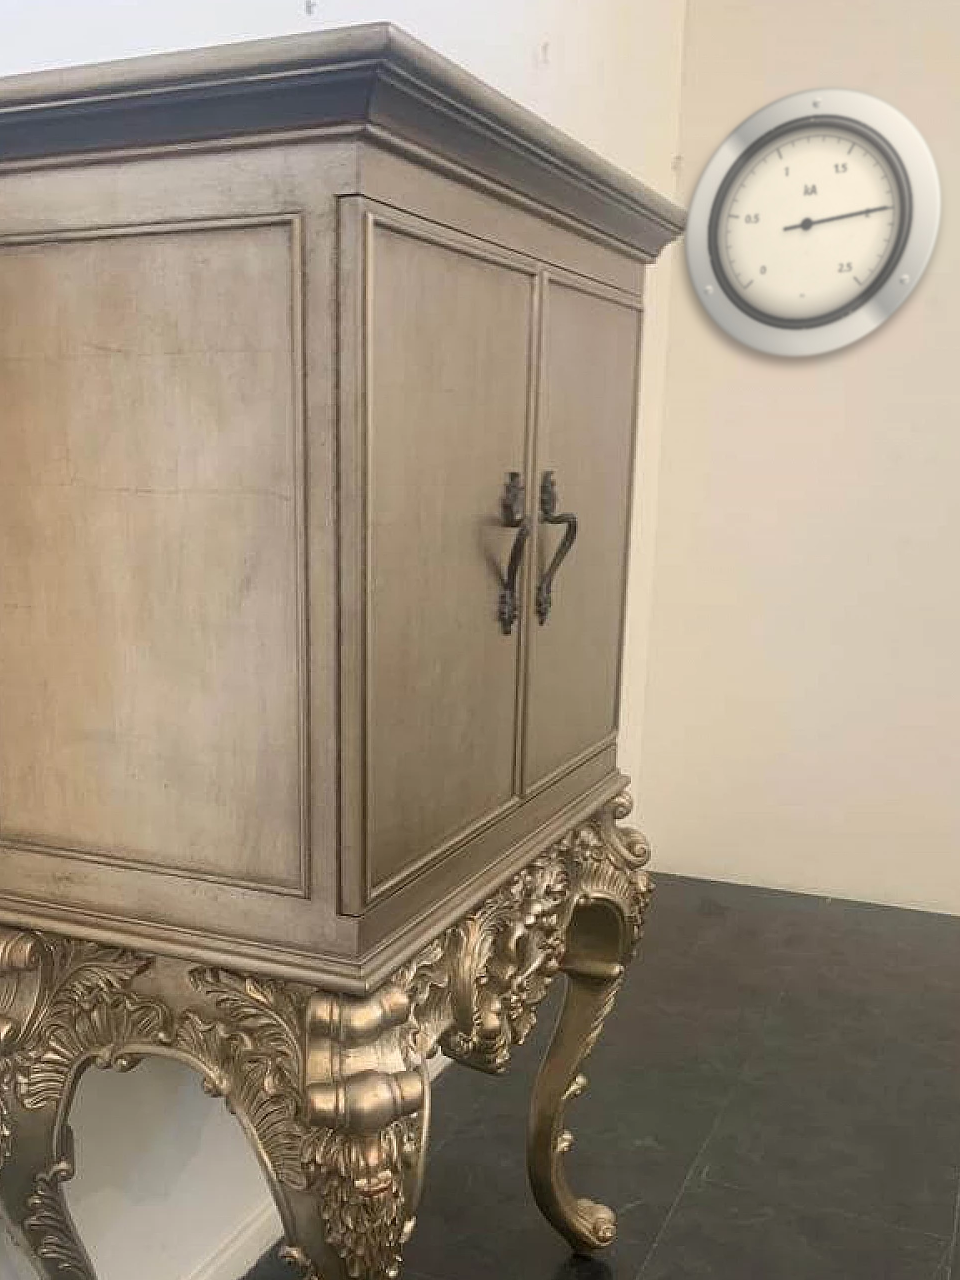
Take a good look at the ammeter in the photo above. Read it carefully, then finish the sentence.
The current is 2 kA
